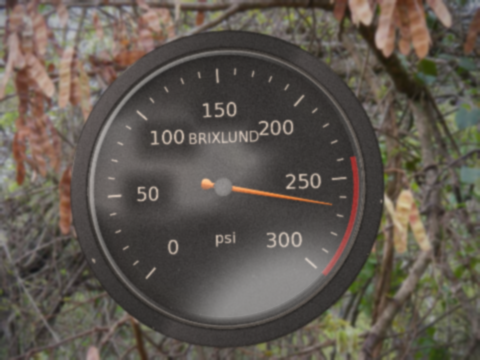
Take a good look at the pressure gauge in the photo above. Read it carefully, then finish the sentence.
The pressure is 265 psi
